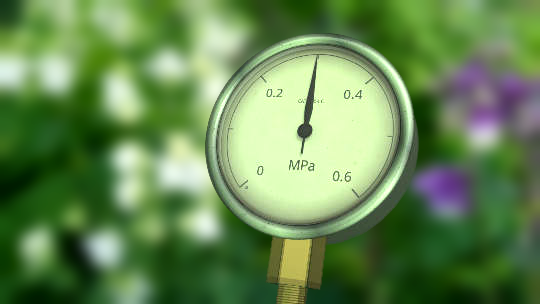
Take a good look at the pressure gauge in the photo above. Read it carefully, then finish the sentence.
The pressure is 0.3 MPa
